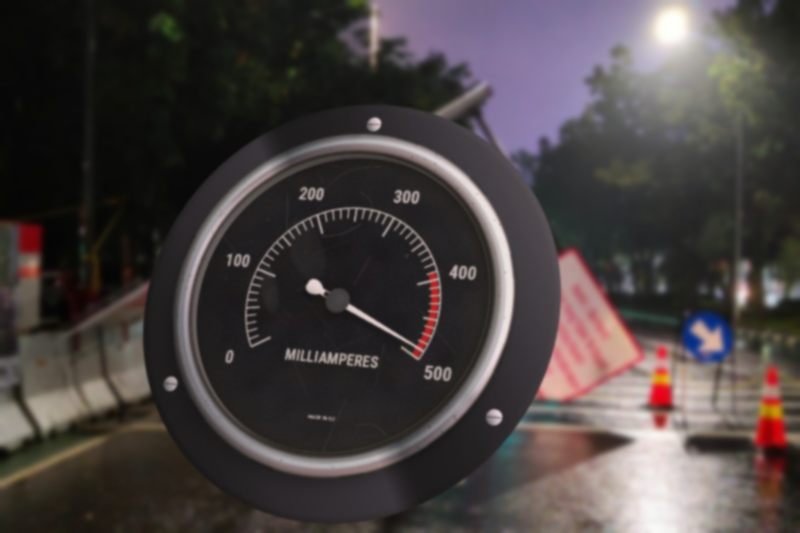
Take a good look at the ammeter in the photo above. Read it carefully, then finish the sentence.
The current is 490 mA
